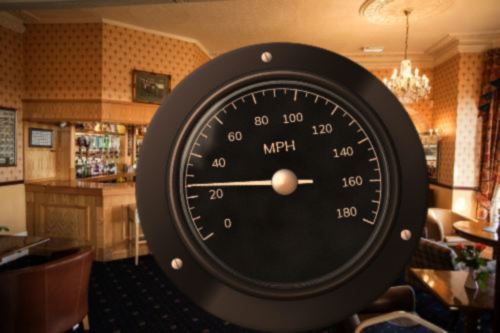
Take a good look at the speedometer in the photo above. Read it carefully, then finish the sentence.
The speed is 25 mph
